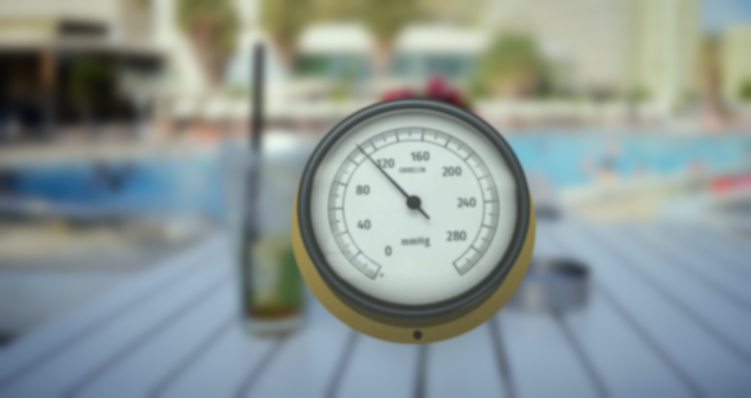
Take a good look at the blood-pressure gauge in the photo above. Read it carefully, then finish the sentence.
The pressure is 110 mmHg
